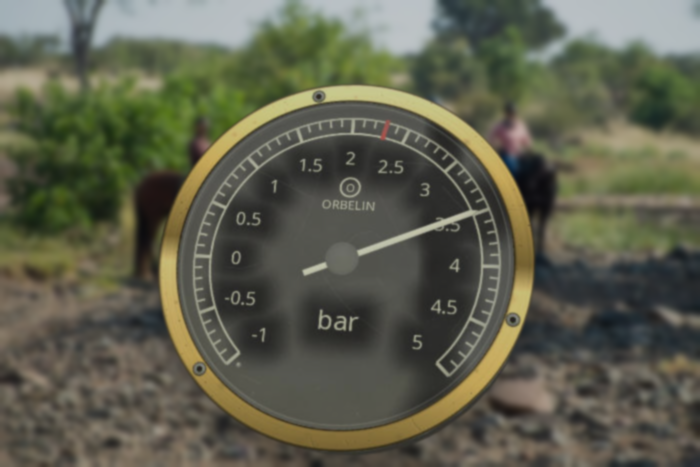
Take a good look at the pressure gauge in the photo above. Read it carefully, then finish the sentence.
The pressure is 3.5 bar
